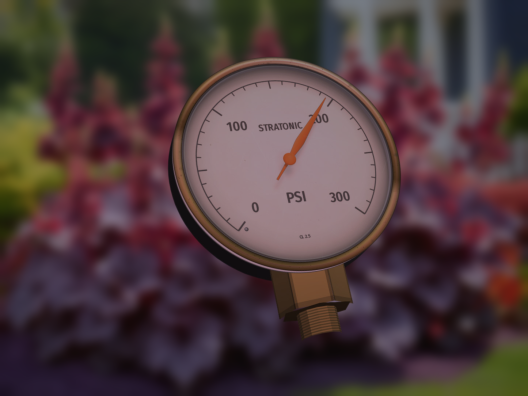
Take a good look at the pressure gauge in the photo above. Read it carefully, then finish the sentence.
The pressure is 195 psi
